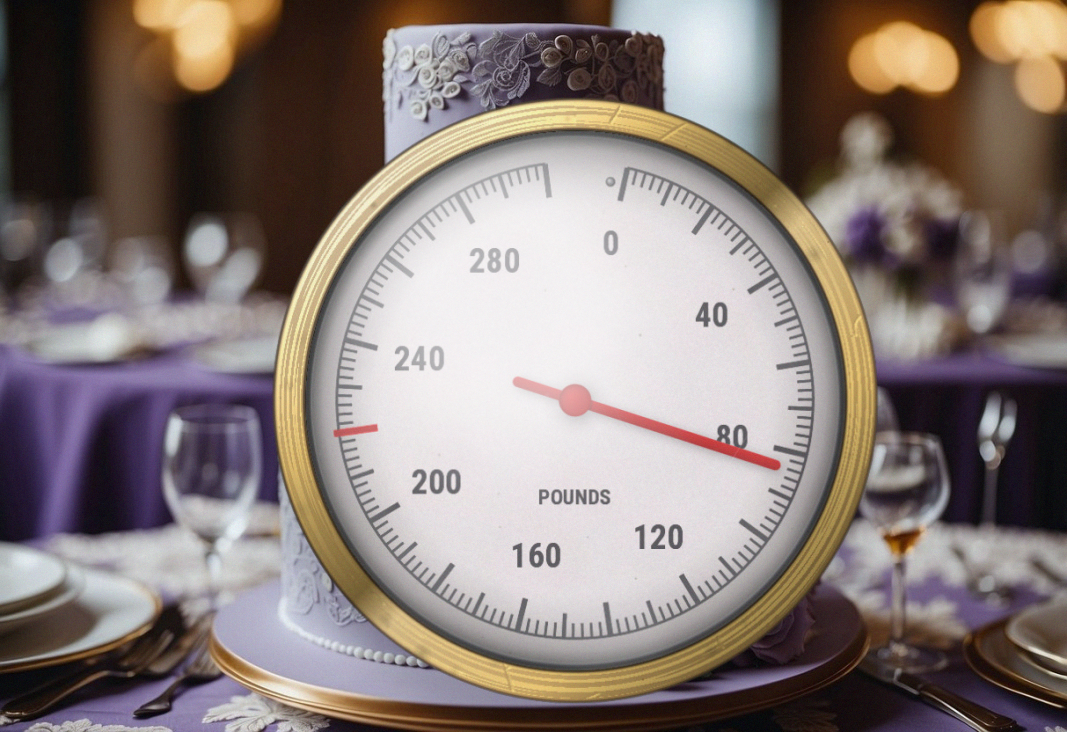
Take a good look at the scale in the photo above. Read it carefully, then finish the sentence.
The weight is 84 lb
